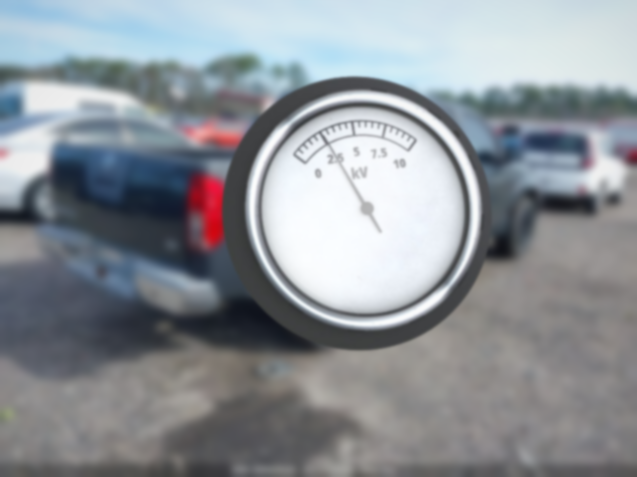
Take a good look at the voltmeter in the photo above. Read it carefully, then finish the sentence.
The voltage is 2.5 kV
